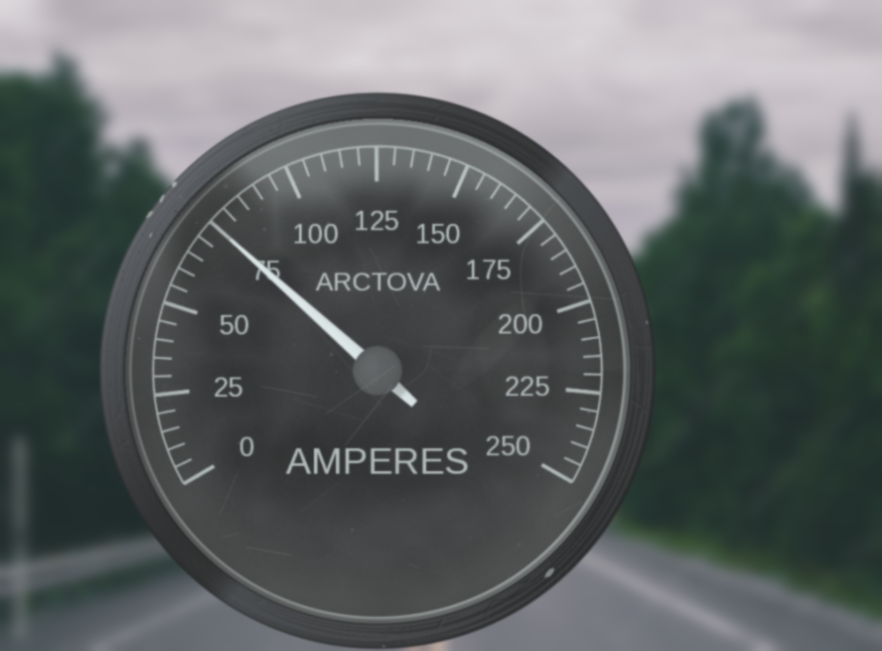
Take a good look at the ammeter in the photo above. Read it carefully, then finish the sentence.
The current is 75 A
